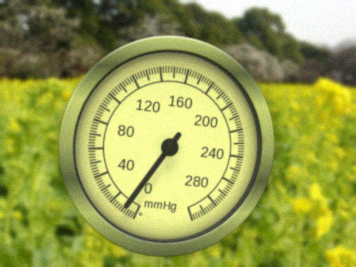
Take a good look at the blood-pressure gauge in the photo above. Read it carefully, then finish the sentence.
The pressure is 10 mmHg
